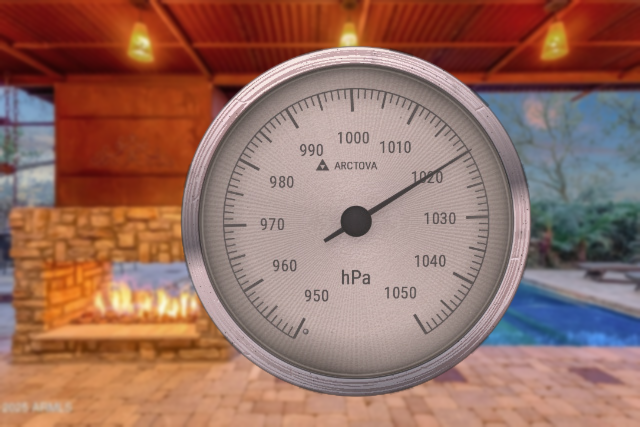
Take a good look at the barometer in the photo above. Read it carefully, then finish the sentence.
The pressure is 1020 hPa
